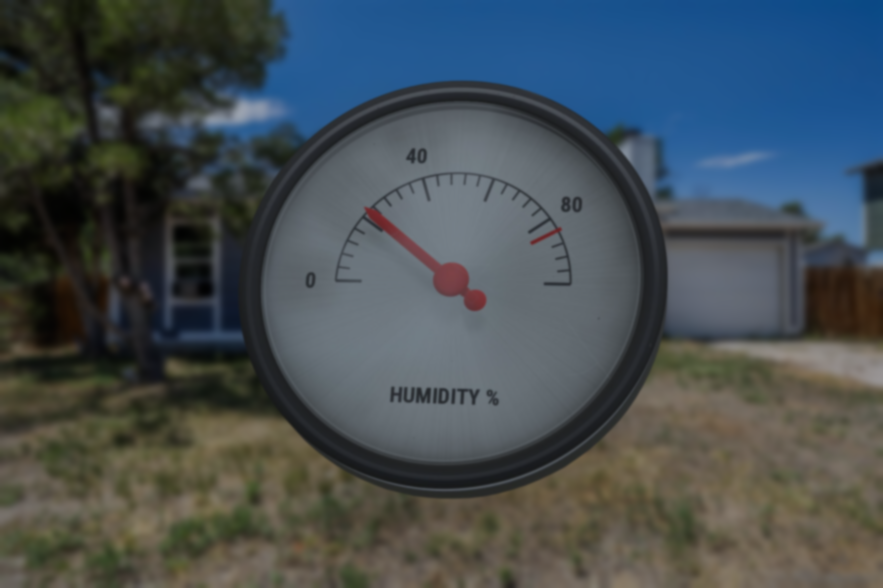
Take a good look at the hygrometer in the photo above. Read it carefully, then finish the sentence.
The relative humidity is 22 %
